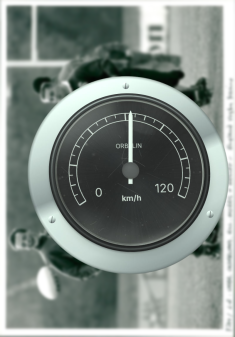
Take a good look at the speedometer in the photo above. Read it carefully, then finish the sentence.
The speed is 62.5 km/h
